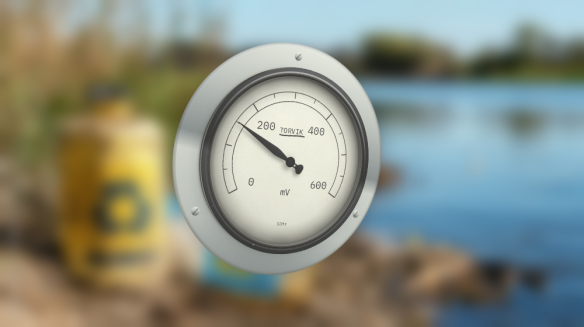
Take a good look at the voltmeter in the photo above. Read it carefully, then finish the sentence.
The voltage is 150 mV
